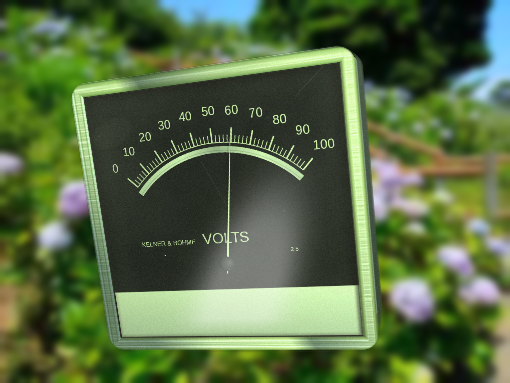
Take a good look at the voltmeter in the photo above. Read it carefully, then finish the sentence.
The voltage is 60 V
